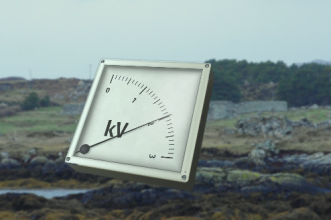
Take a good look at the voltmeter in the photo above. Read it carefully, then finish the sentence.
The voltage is 2 kV
